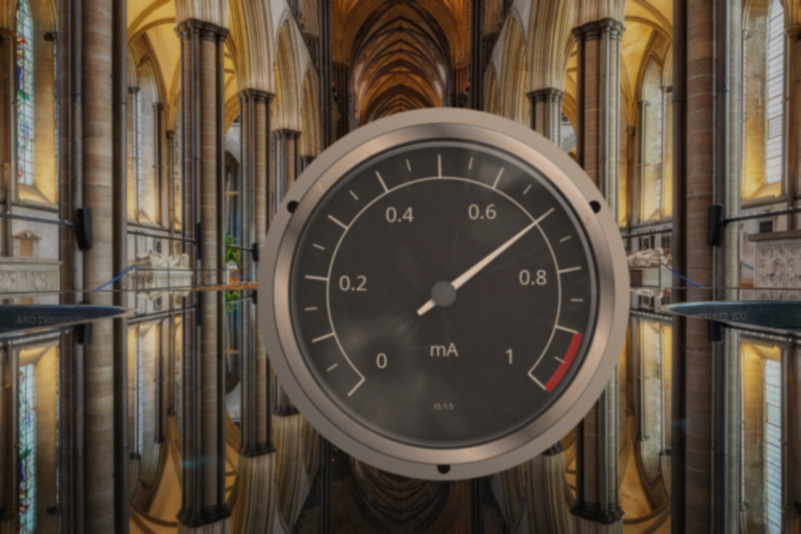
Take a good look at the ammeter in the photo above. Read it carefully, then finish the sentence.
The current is 0.7 mA
